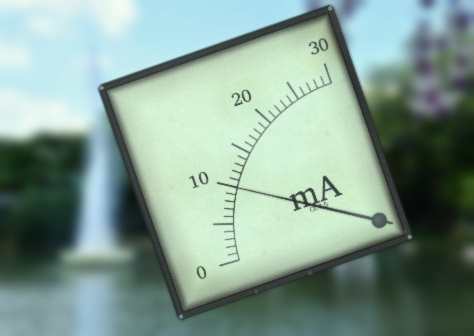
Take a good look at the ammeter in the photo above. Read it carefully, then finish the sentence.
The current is 10 mA
